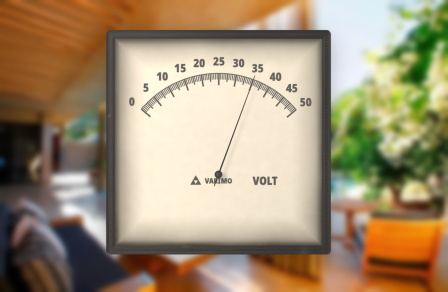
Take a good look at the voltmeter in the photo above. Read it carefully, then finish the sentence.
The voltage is 35 V
